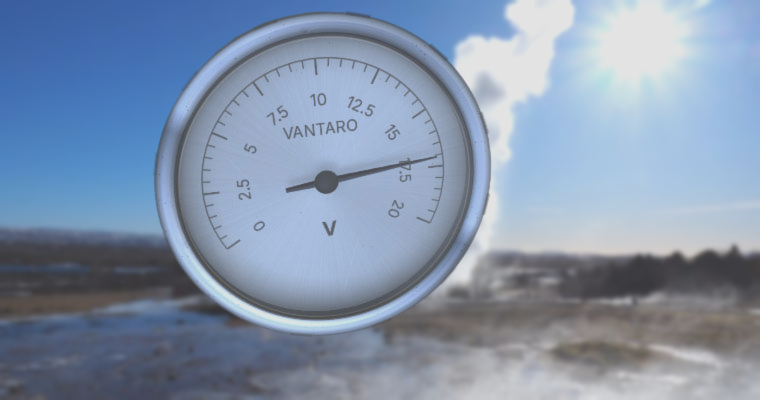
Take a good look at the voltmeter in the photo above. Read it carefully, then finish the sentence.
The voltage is 17 V
